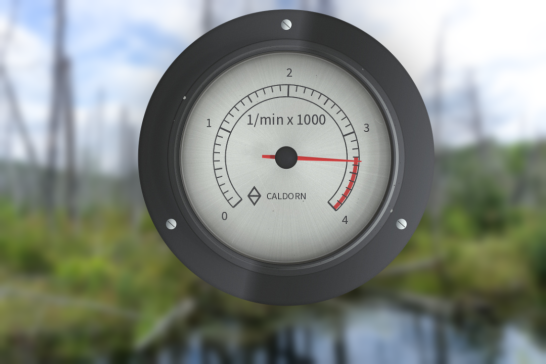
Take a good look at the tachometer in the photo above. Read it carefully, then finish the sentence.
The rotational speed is 3350 rpm
